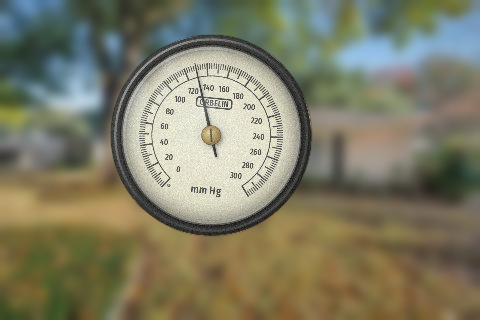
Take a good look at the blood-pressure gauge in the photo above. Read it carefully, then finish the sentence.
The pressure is 130 mmHg
